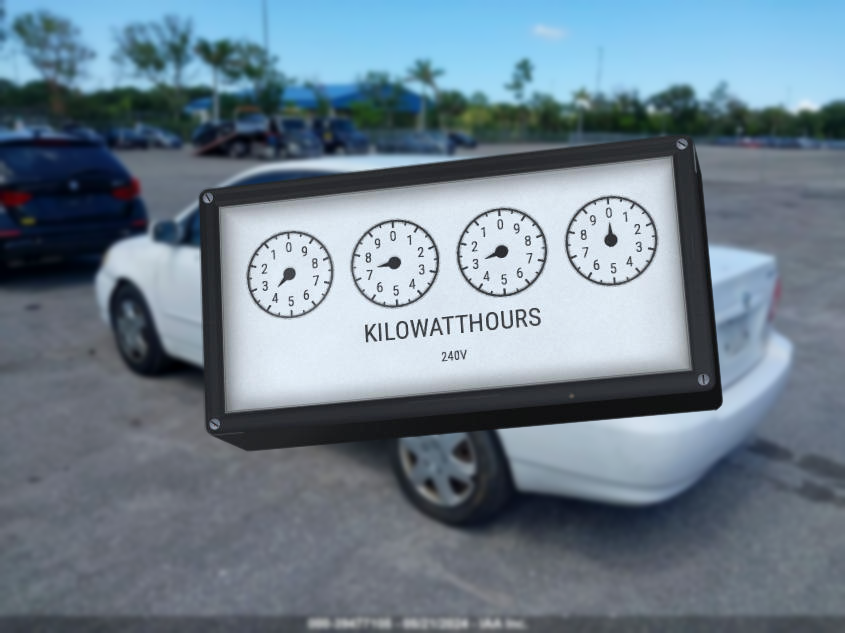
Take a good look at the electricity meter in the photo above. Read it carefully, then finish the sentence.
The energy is 3730 kWh
